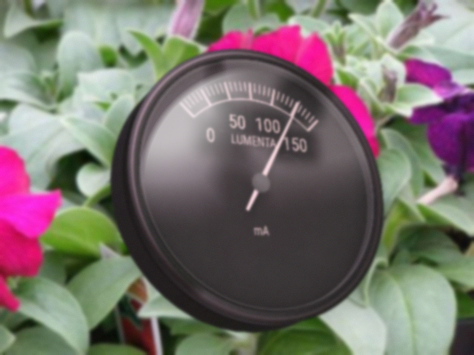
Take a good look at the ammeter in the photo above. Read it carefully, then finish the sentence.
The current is 125 mA
